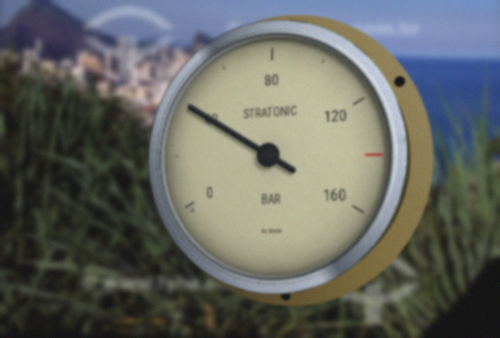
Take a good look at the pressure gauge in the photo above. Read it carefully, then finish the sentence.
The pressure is 40 bar
